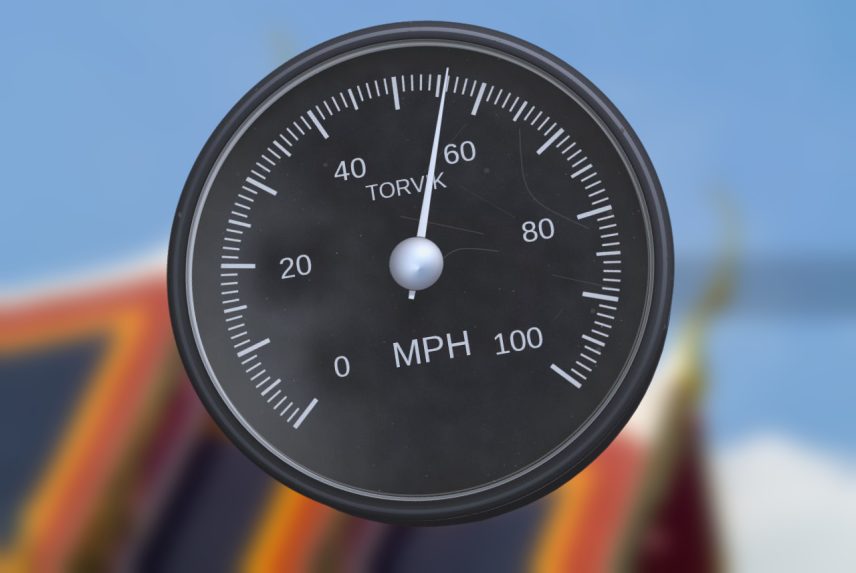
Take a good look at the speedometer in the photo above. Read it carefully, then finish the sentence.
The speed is 56 mph
